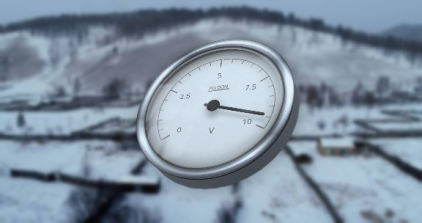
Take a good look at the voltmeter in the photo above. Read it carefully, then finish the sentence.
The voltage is 9.5 V
